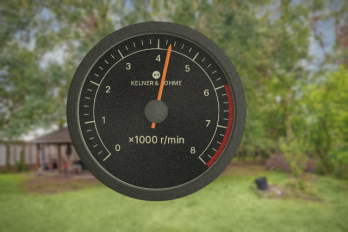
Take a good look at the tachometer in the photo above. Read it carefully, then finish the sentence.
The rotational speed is 4300 rpm
